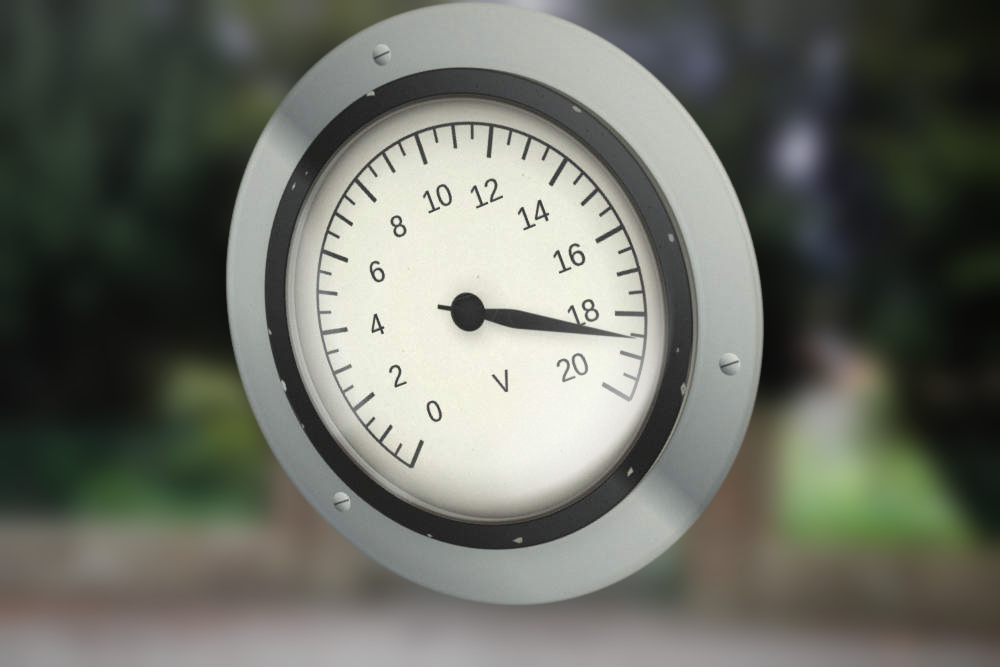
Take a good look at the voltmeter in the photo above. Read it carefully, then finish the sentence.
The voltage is 18.5 V
